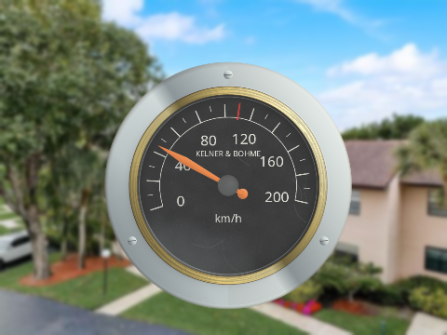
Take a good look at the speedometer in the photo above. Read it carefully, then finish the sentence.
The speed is 45 km/h
